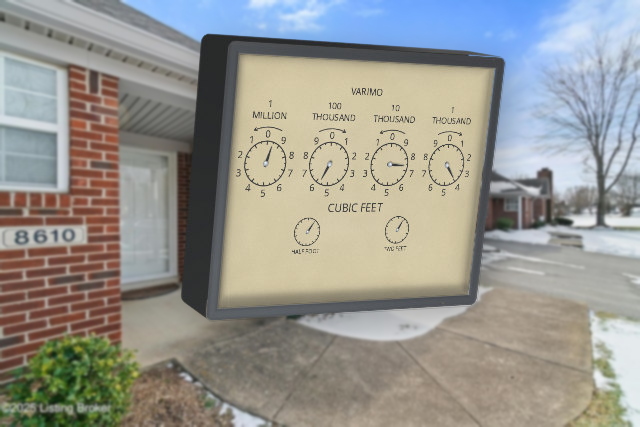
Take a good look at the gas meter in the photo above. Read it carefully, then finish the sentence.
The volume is 957400 ft³
